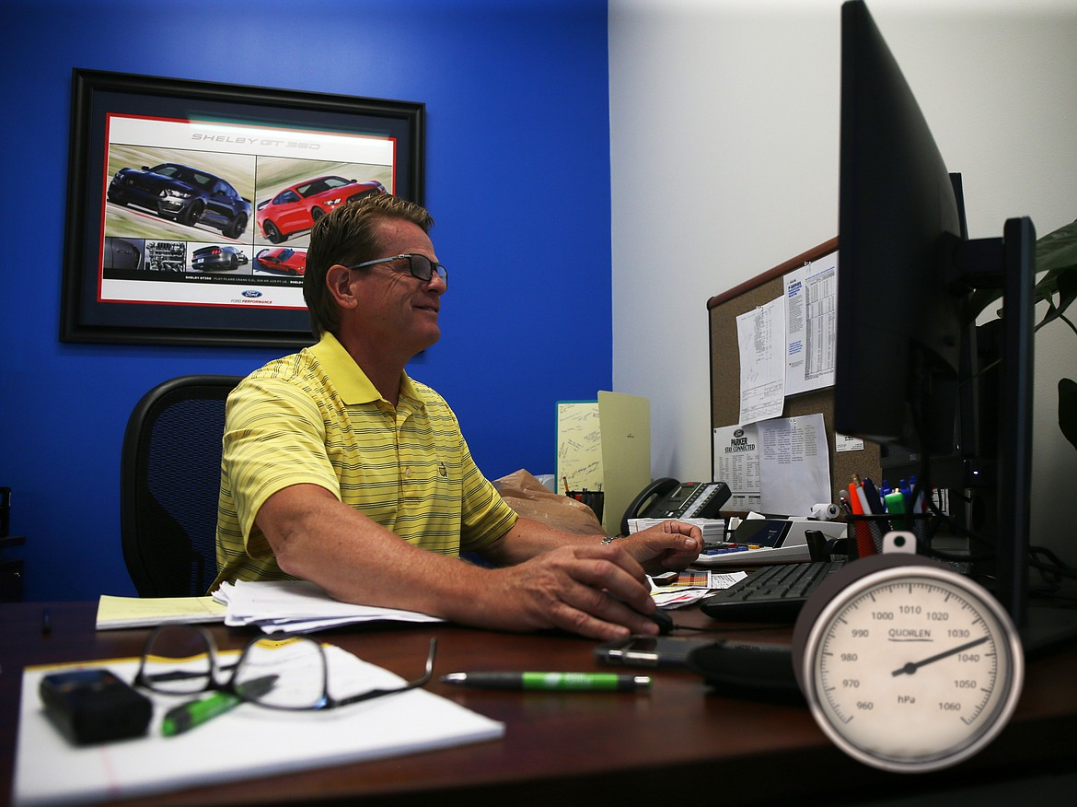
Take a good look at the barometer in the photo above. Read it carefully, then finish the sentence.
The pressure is 1035 hPa
